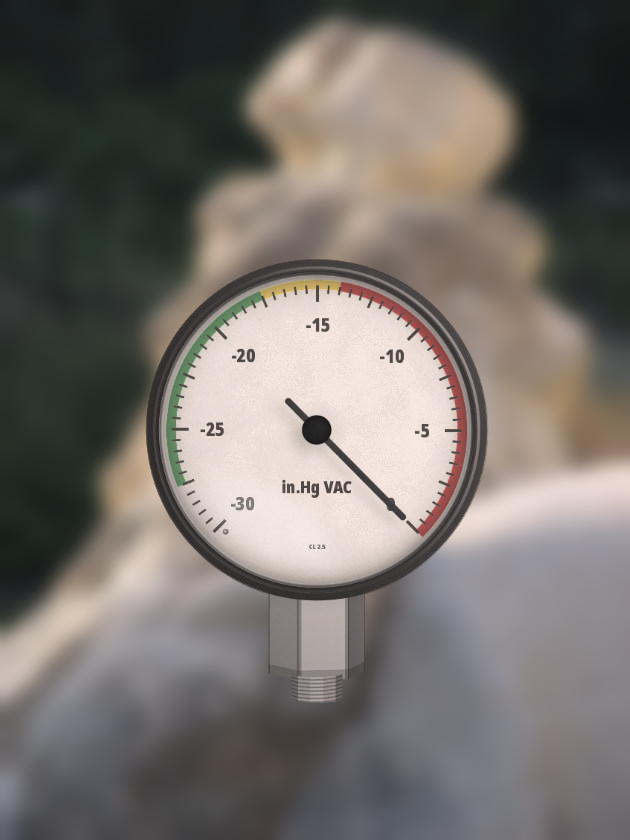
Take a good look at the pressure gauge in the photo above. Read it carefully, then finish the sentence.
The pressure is 0 inHg
